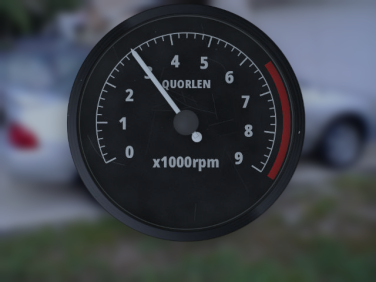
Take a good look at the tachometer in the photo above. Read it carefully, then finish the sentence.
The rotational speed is 3000 rpm
